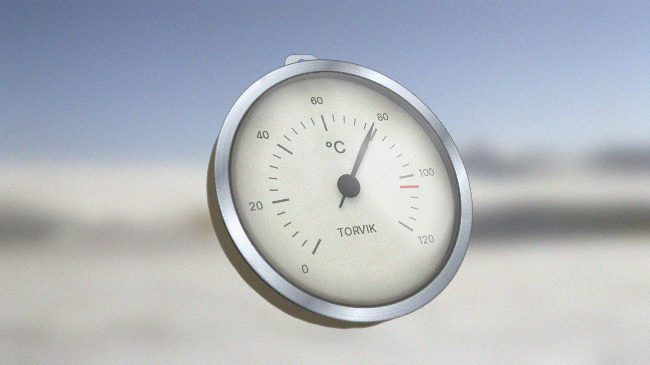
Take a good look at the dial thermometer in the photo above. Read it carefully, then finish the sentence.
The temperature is 78 °C
